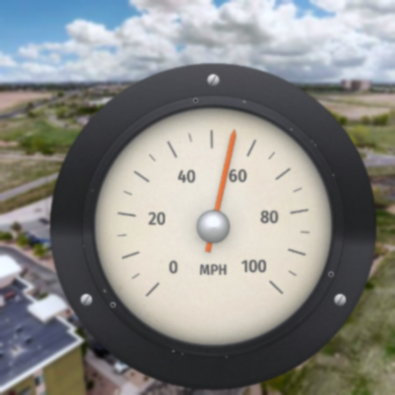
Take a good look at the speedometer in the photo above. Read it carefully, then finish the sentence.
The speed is 55 mph
